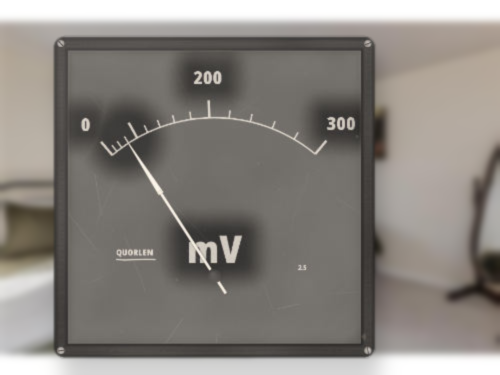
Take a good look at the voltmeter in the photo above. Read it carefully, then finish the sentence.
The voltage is 80 mV
